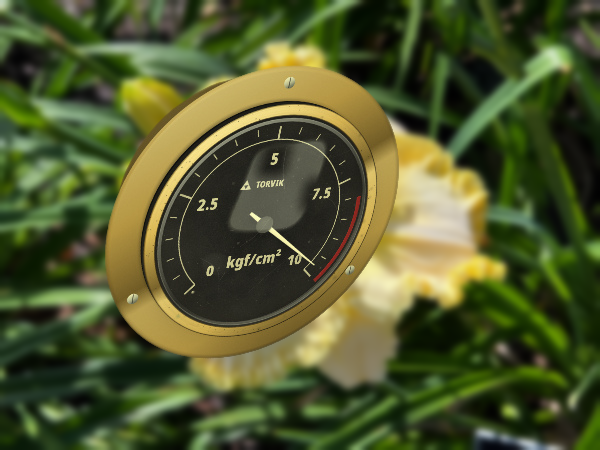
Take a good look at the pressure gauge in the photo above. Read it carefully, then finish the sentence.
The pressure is 9.75 kg/cm²
